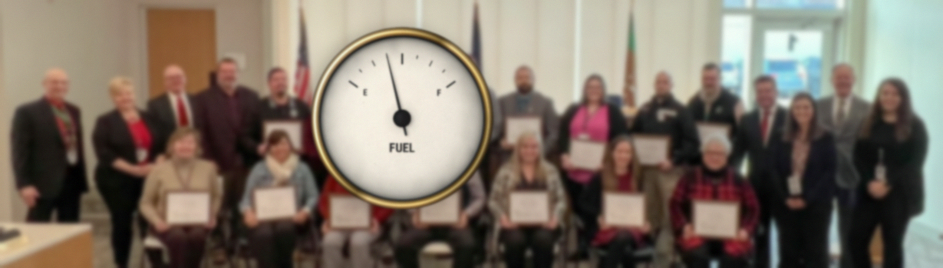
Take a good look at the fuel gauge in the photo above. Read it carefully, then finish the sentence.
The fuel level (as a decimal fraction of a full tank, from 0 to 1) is 0.375
